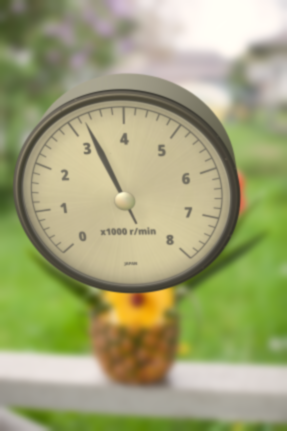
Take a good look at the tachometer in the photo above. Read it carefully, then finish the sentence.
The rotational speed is 3300 rpm
